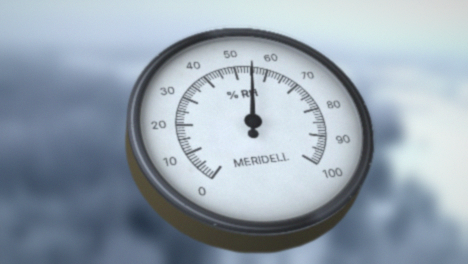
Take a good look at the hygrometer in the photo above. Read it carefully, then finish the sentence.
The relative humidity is 55 %
